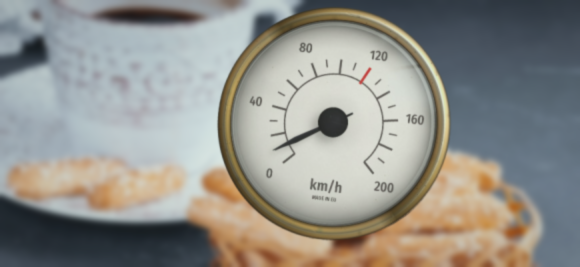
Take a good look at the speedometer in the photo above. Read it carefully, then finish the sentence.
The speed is 10 km/h
